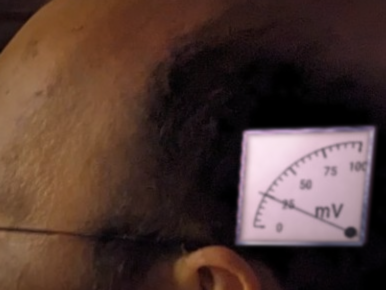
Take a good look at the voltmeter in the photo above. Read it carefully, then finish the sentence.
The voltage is 25 mV
